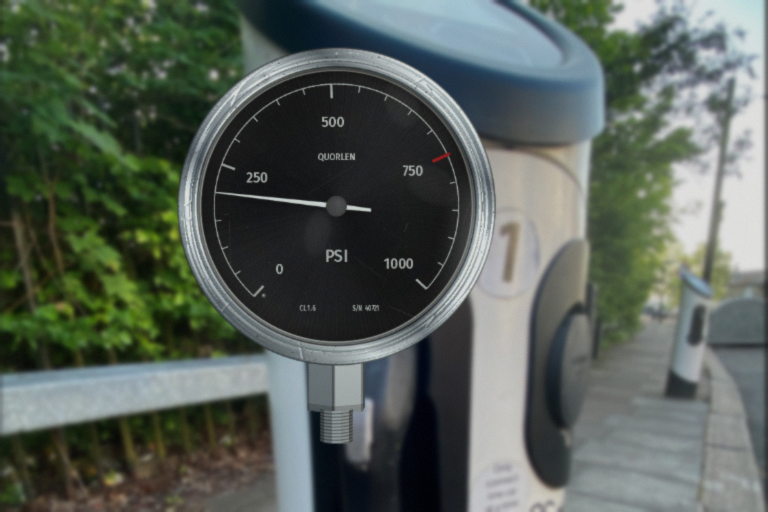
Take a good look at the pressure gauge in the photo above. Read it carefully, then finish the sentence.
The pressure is 200 psi
